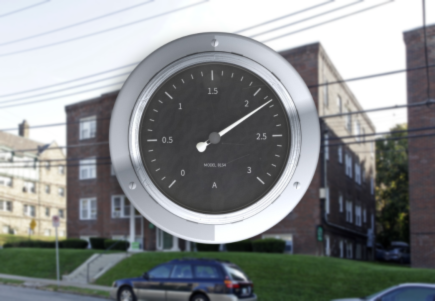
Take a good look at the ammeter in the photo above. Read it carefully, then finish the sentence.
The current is 2.15 A
